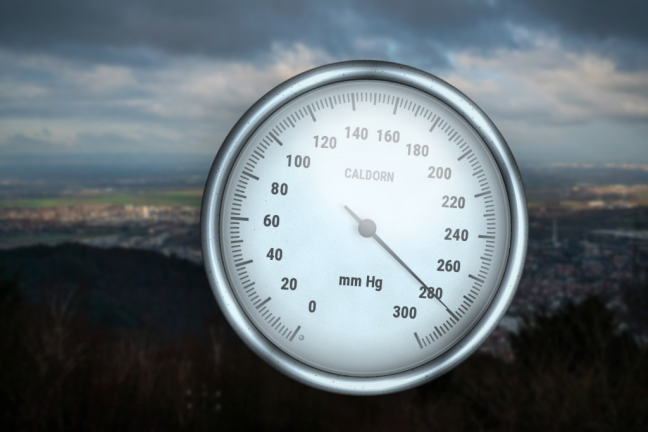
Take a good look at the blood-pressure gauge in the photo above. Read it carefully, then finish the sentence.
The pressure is 280 mmHg
